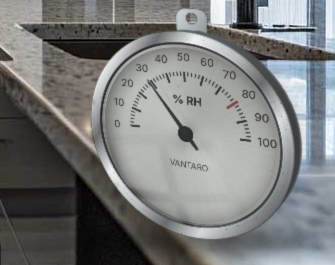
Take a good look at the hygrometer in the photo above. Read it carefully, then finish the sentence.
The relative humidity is 30 %
